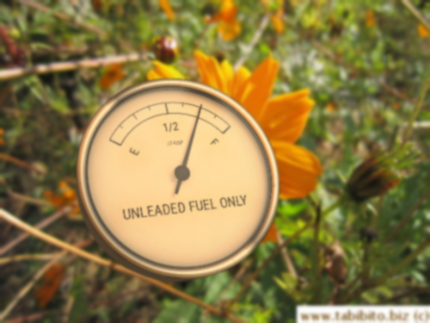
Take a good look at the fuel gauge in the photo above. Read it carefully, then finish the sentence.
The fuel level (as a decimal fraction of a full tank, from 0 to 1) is 0.75
